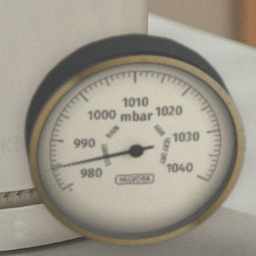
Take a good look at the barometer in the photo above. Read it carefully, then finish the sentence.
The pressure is 985 mbar
